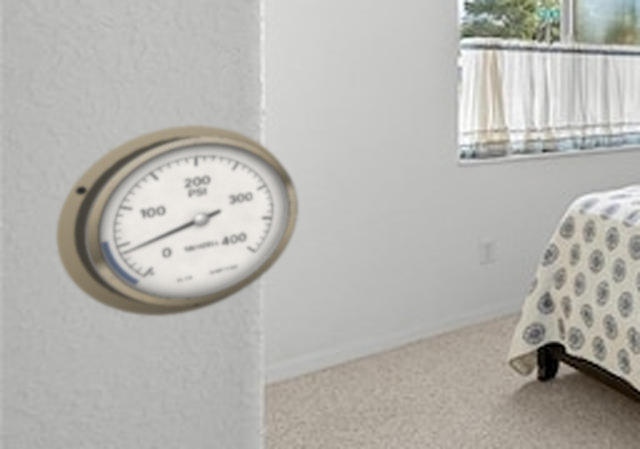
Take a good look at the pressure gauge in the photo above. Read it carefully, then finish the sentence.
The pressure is 40 psi
